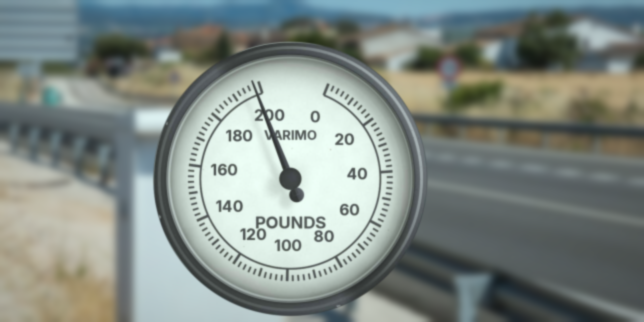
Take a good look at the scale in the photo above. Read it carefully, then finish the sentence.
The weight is 198 lb
